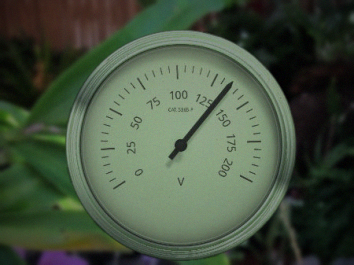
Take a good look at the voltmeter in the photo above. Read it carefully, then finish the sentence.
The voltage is 135 V
